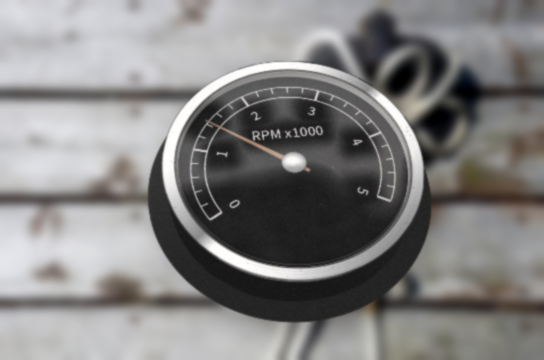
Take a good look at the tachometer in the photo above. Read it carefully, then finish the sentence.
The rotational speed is 1400 rpm
